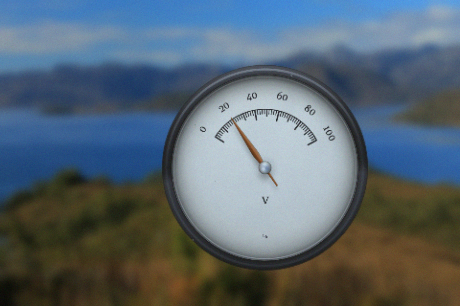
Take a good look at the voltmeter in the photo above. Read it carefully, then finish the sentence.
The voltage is 20 V
